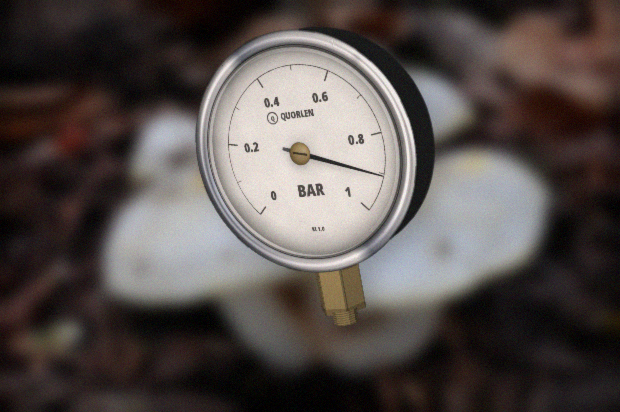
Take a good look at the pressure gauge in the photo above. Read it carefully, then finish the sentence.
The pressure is 0.9 bar
